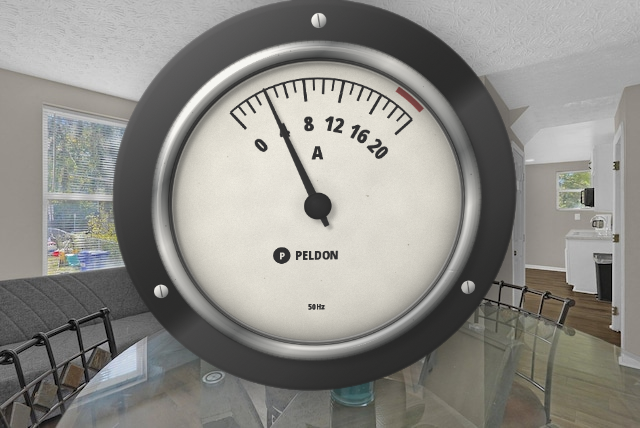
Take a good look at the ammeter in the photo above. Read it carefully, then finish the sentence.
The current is 4 A
